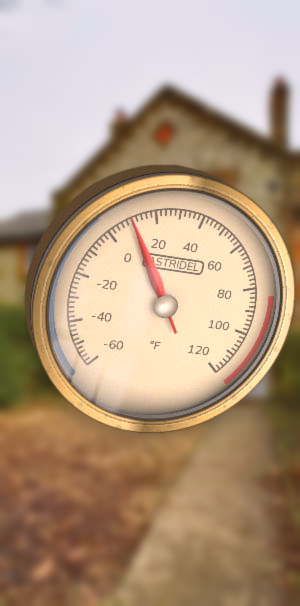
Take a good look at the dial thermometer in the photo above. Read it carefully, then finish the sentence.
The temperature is 10 °F
